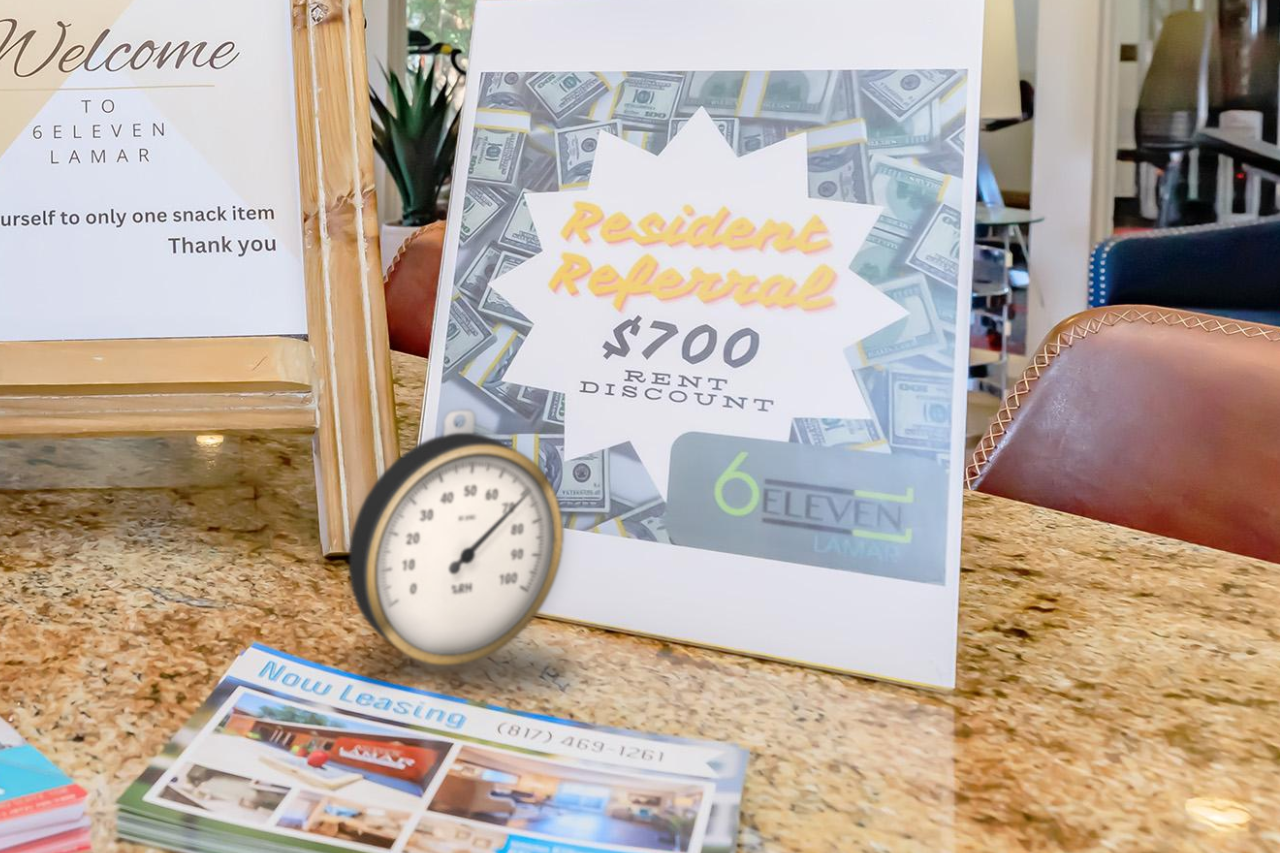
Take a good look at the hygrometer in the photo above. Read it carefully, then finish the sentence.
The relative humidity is 70 %
